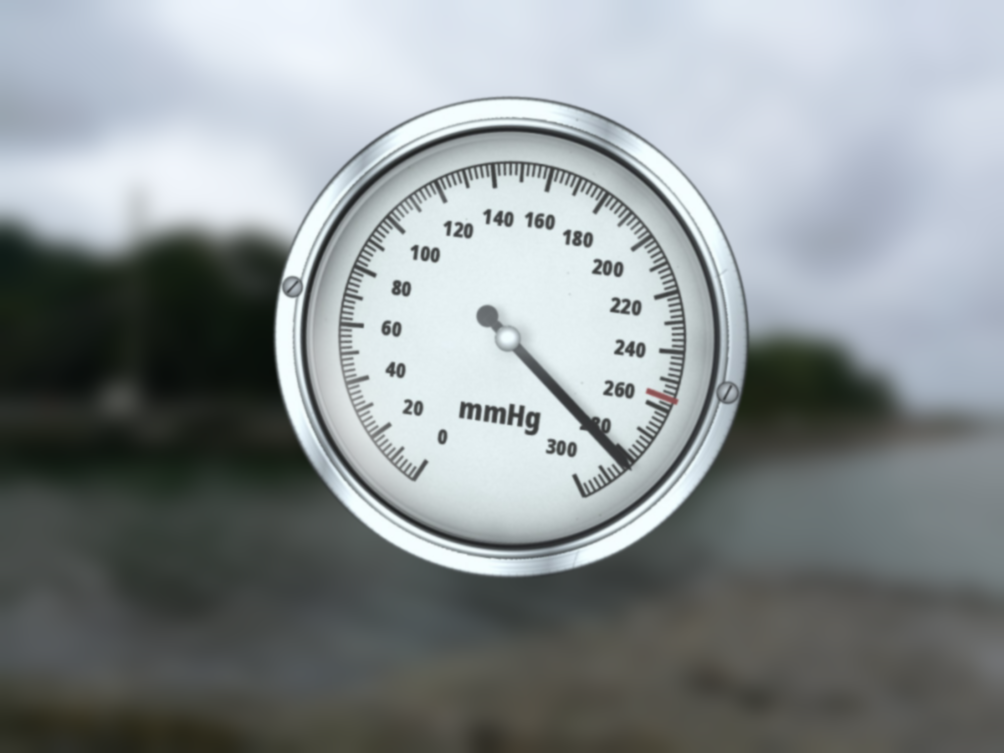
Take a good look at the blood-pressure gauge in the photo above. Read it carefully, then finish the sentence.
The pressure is 282 mmHg
